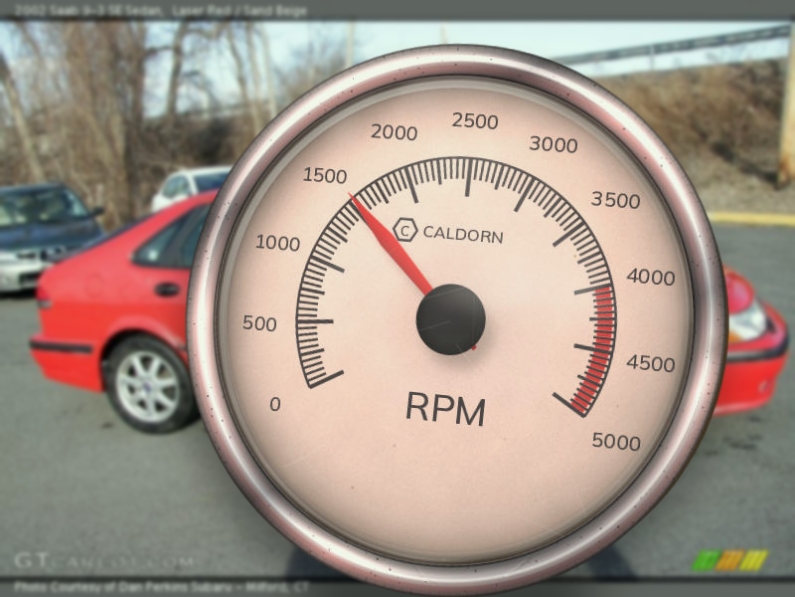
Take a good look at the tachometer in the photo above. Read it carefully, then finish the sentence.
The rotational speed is 1550 rpm
